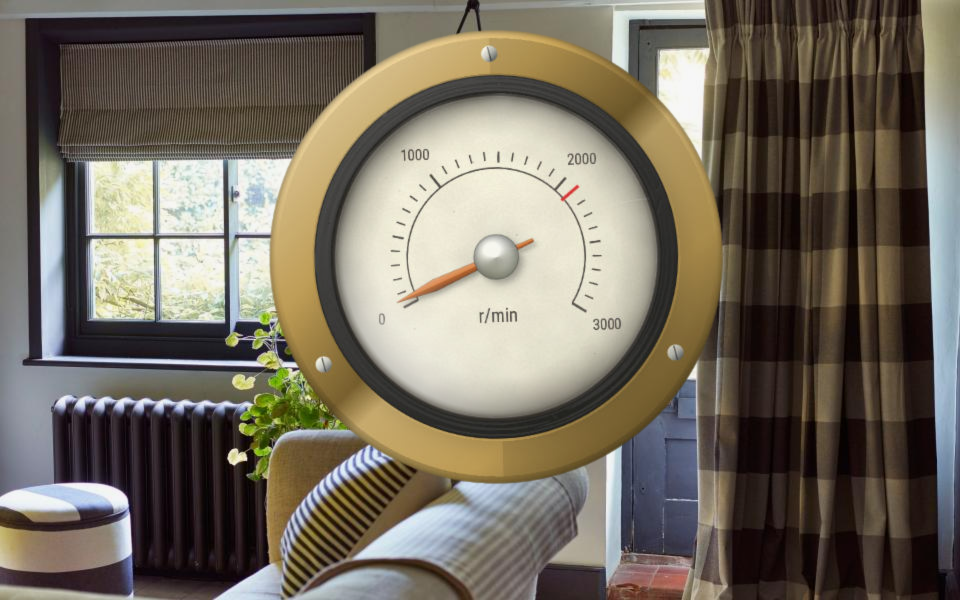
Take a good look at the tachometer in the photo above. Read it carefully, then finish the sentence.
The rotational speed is 50 rpm
